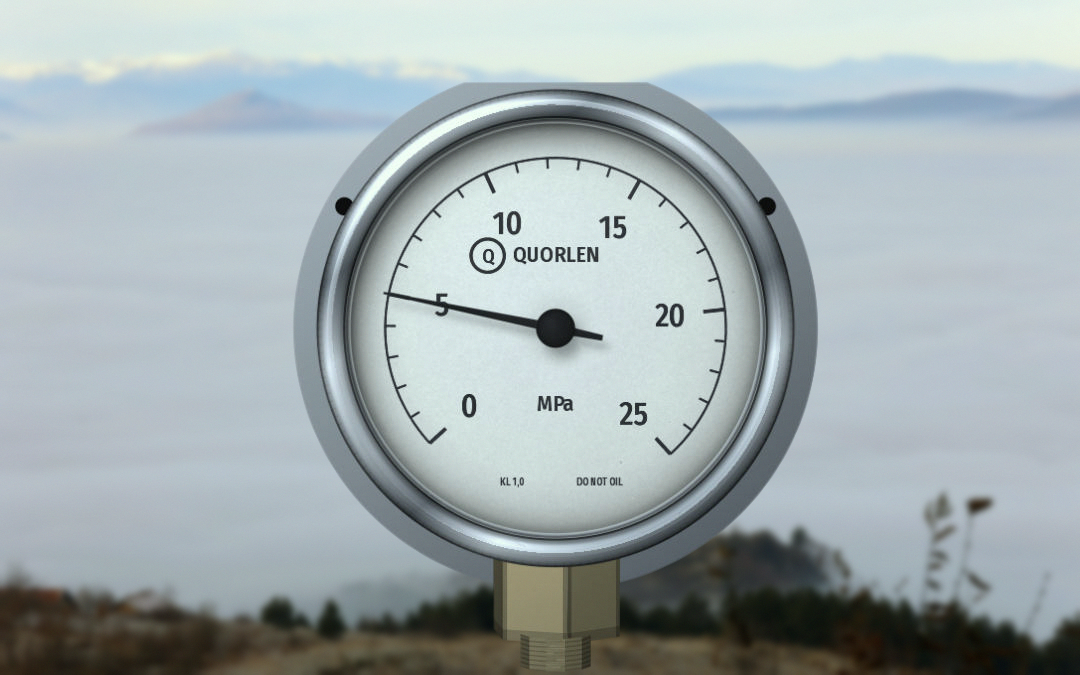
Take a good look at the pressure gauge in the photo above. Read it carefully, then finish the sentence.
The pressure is 5 MPa
